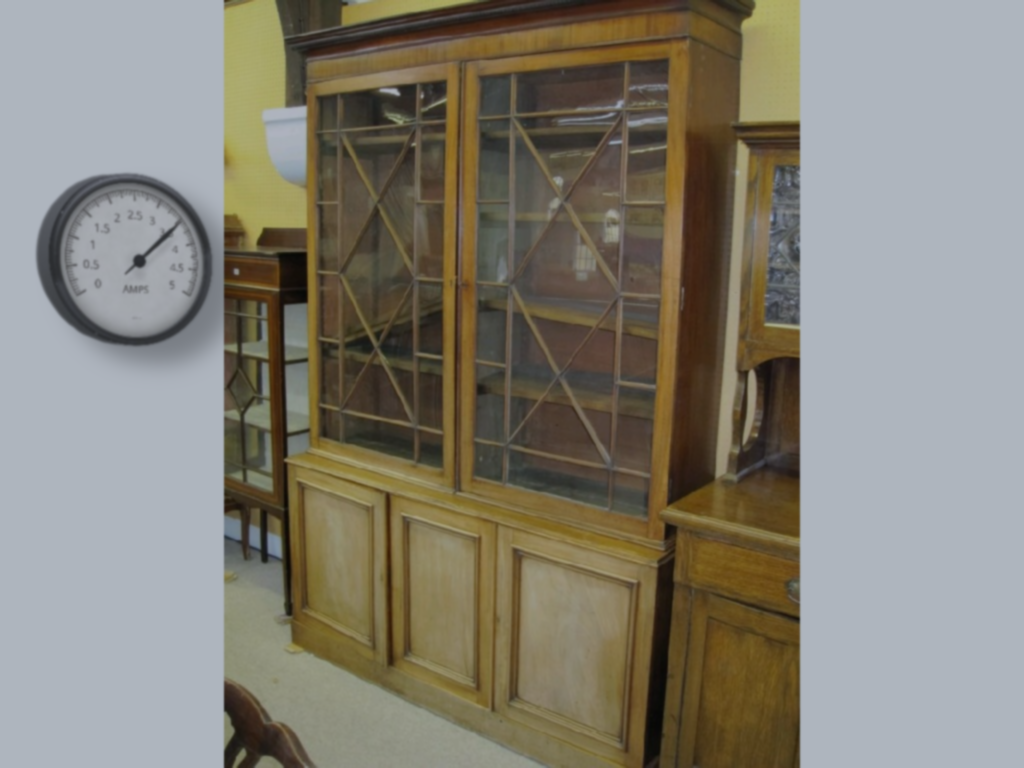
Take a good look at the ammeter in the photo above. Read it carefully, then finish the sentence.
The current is 3.5 A
